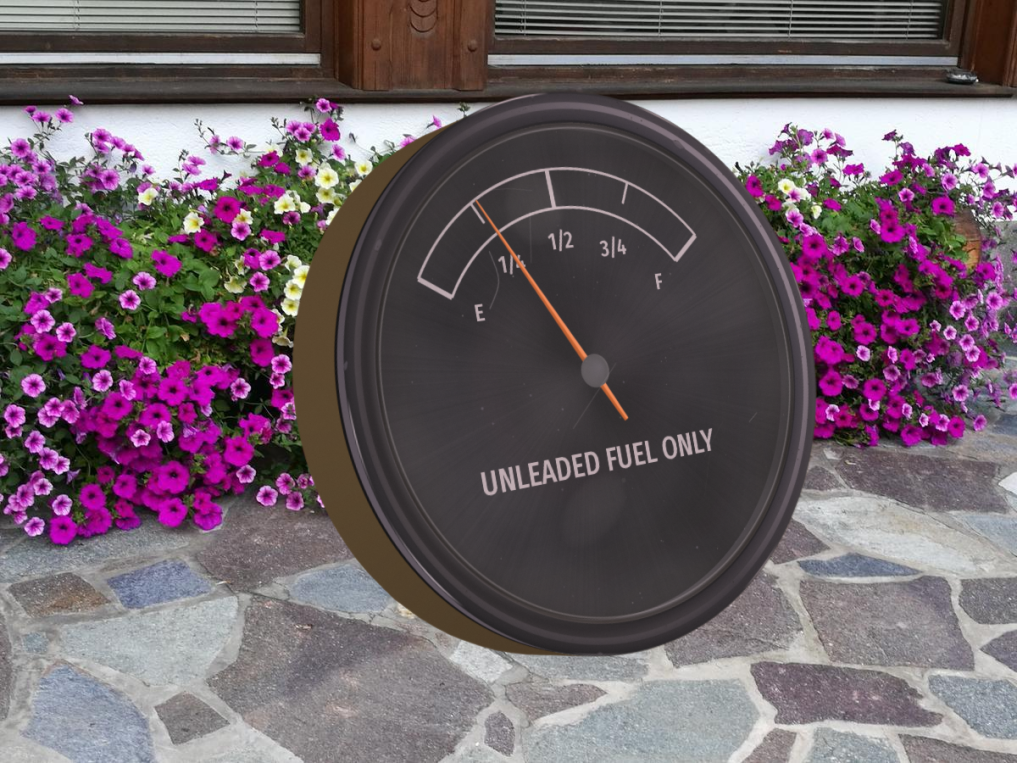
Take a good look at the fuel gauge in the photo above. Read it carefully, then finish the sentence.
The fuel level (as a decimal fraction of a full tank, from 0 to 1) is 0.25
